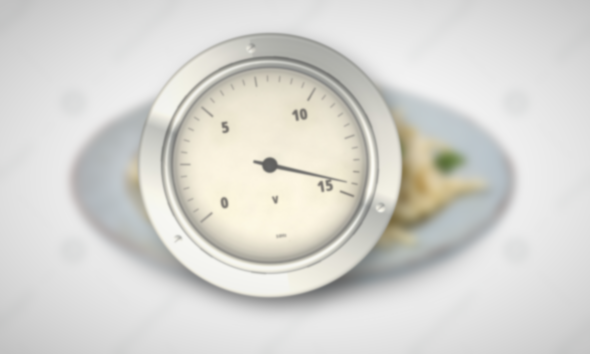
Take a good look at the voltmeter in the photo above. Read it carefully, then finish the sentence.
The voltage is 14.5 V
